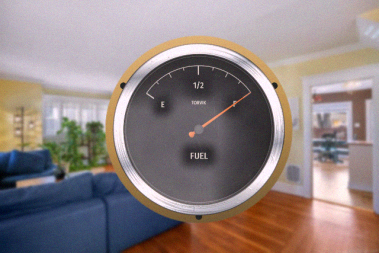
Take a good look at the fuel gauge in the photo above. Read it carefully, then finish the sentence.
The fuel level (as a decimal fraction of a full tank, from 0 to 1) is 1
